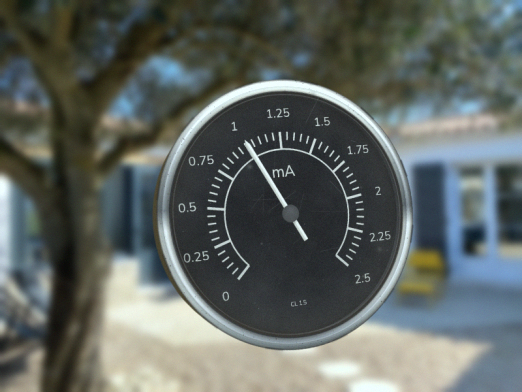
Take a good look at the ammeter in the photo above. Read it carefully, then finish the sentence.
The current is 1 mA
